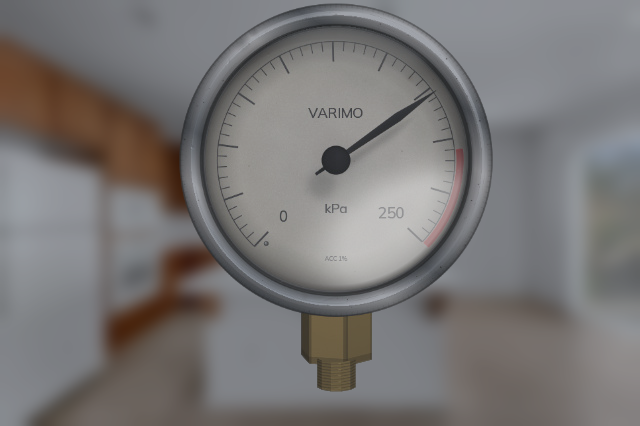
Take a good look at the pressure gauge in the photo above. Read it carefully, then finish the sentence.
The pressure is 177.5 kPa
